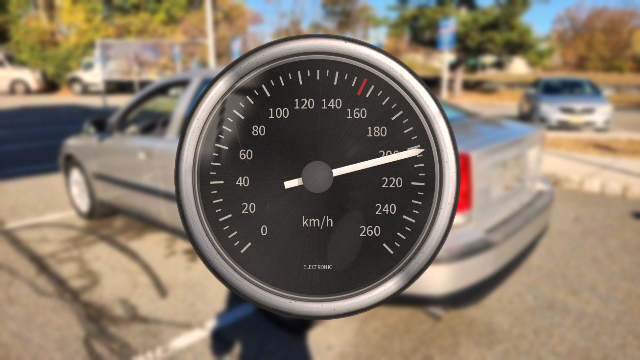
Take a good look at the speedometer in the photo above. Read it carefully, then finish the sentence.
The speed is 202.5 km/h
